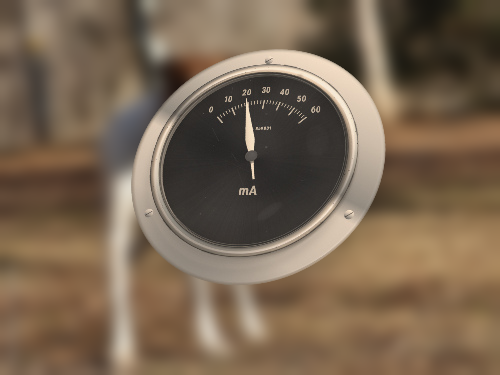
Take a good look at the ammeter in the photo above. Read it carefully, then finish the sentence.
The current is 20 mA
